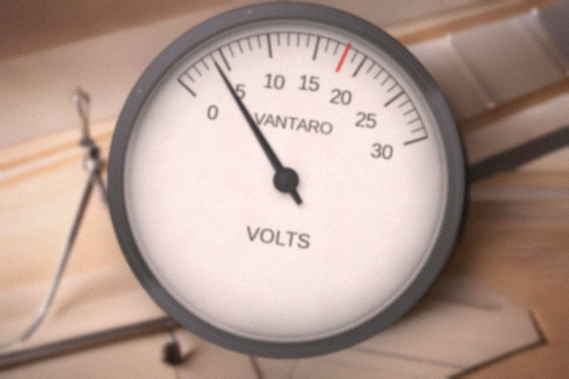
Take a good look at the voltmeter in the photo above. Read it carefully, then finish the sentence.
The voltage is 4 V
